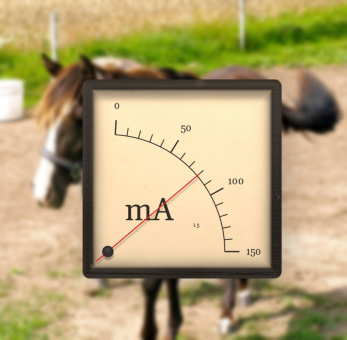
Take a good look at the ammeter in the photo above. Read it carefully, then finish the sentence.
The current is 80 mA
